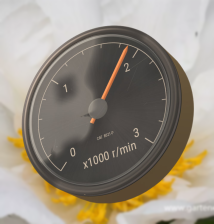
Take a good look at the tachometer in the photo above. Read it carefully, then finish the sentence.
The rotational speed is 1900 rpm
